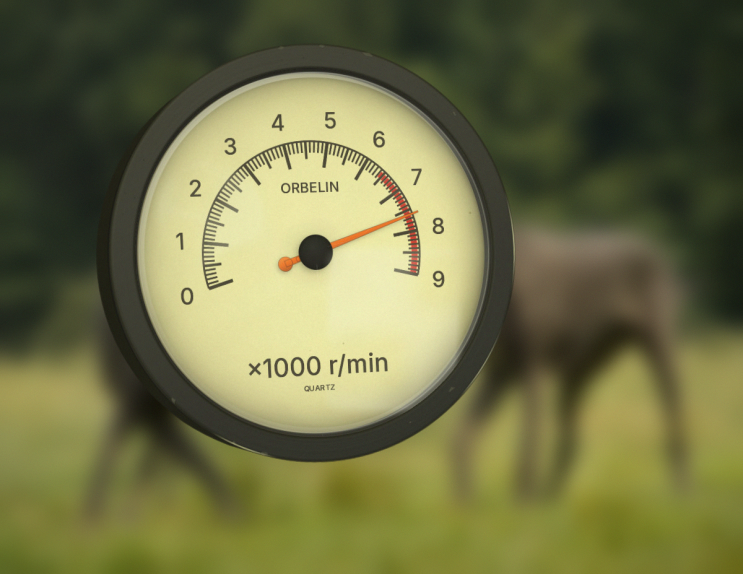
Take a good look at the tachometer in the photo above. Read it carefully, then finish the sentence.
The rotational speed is 7600 rpm
